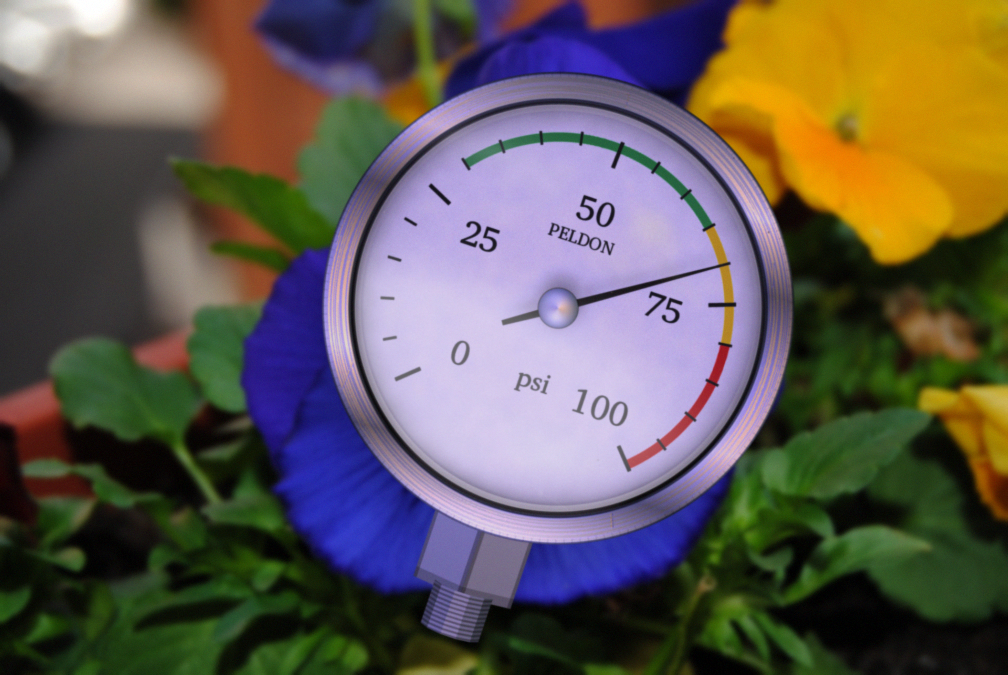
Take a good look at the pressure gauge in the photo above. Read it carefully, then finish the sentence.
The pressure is 70 psi
